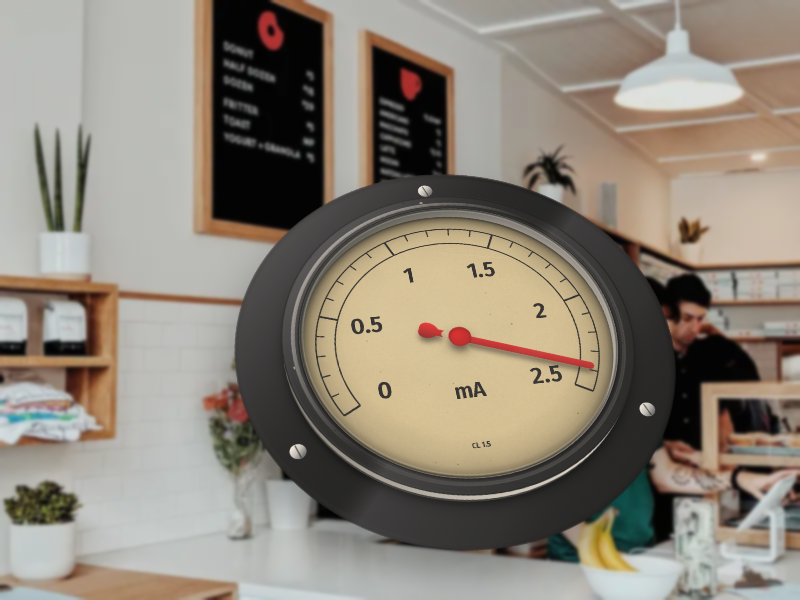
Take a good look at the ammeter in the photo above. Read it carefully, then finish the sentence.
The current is 2.4 mA
